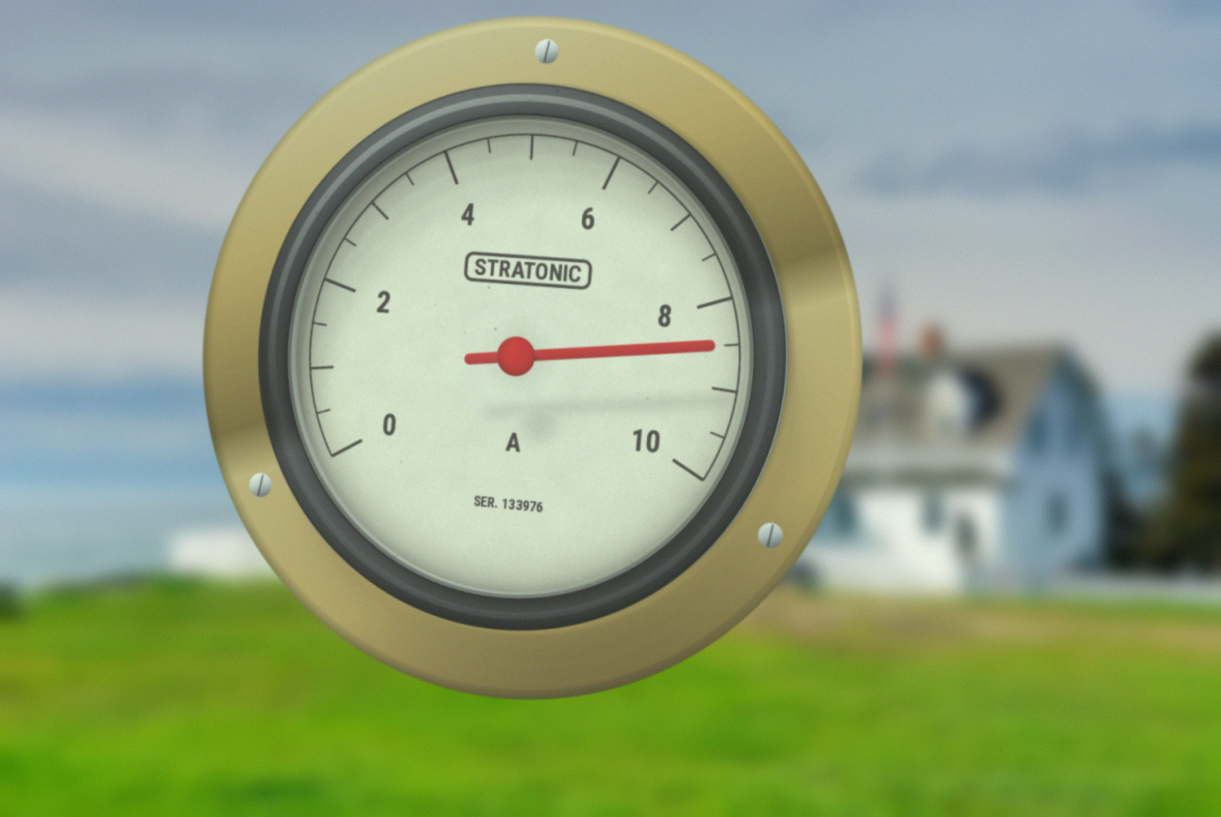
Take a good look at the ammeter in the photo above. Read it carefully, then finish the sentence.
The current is 8.5 A
